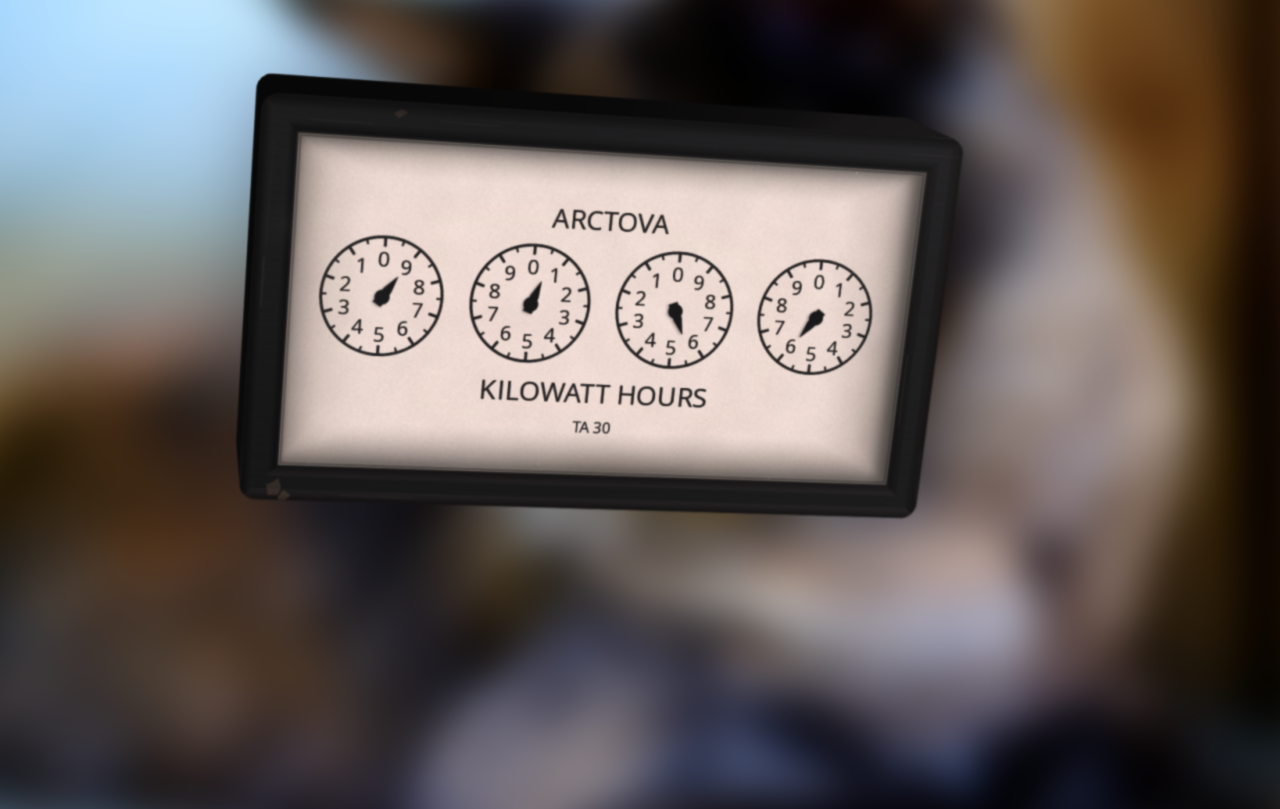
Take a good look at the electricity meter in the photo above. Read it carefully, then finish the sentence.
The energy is 9056 kWh
